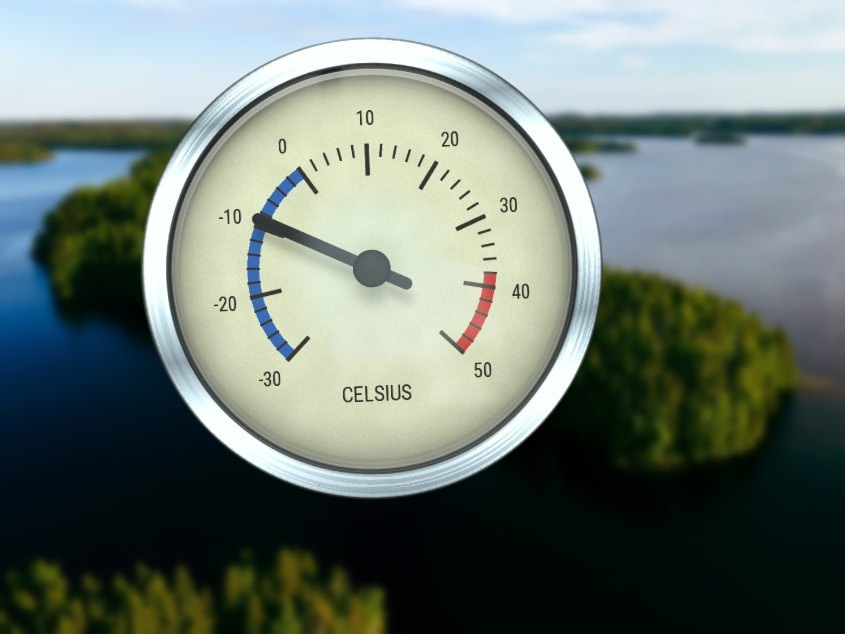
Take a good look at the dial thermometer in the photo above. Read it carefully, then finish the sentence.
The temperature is -9 °C
